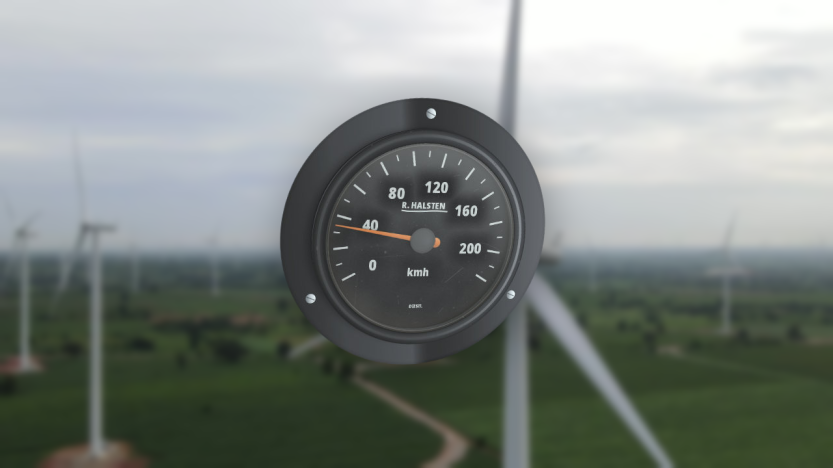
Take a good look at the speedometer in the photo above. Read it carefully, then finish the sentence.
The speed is 35 km/h
